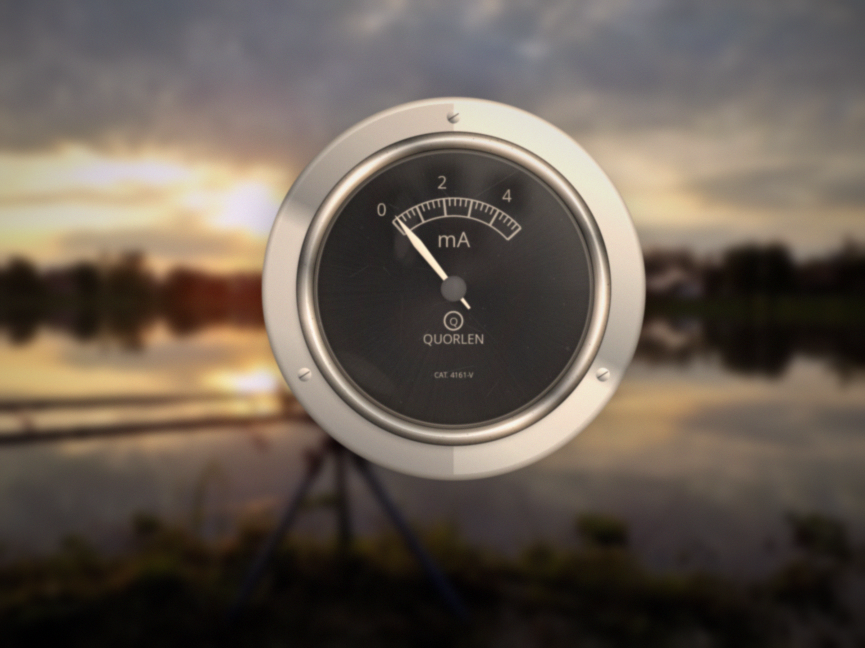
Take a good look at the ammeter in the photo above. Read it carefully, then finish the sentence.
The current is 0.2 mA
